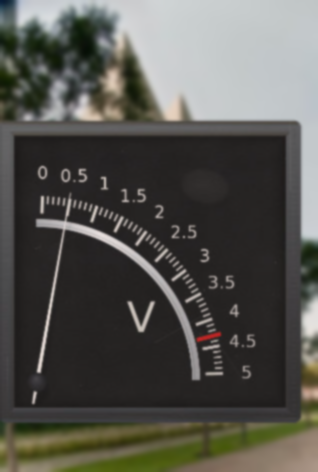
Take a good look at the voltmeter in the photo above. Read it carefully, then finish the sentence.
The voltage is 0.5 V
